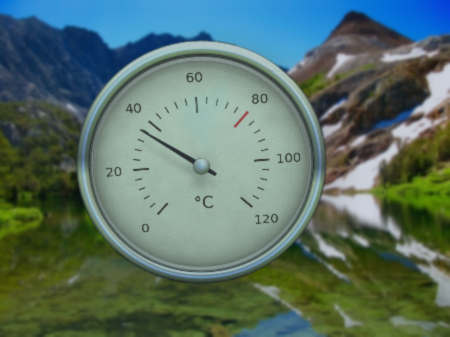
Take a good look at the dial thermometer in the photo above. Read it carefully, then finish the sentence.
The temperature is 36 °C
